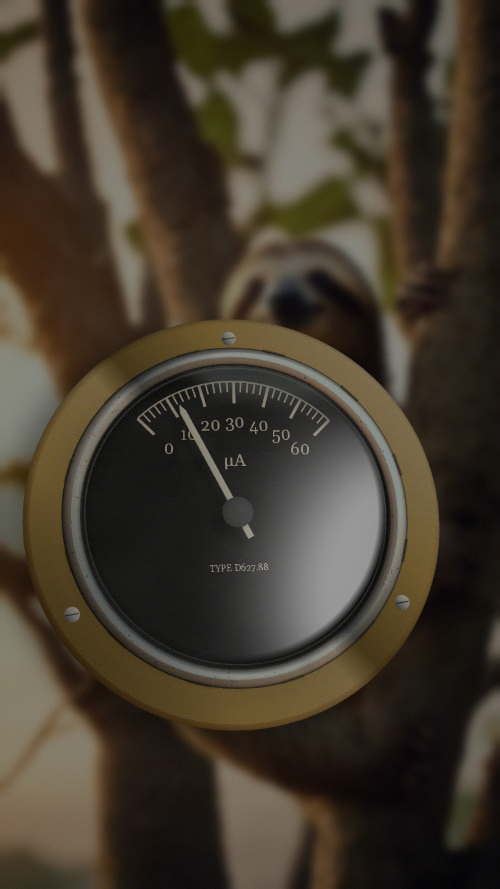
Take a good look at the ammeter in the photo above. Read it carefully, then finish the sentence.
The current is 12 µA
